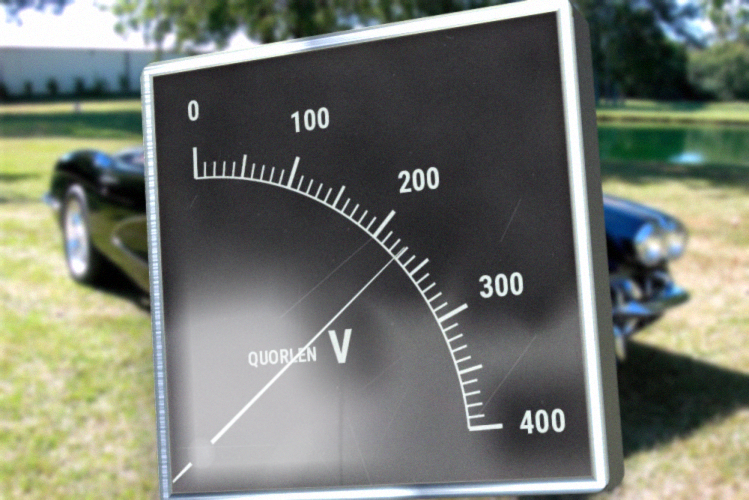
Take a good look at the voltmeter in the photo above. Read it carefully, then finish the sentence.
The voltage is 230 V
